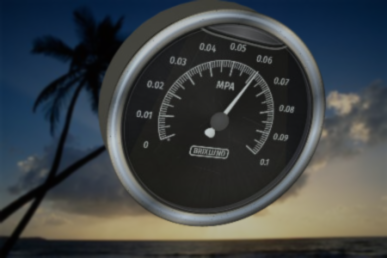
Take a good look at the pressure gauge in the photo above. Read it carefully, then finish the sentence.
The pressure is 0.06 MPa
